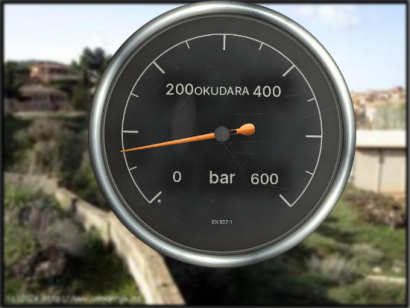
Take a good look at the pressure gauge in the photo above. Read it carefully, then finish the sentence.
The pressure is 75 bar
